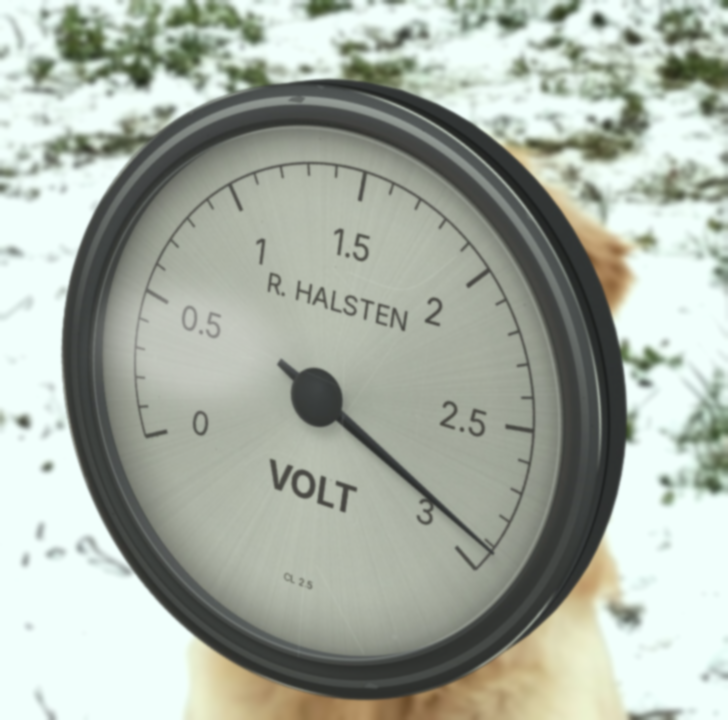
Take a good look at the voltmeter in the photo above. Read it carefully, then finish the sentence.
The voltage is 2.9 V
